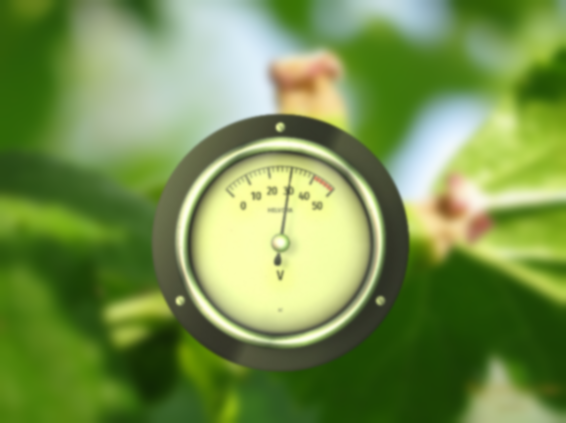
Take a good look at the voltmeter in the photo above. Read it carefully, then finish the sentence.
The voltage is 30 V
